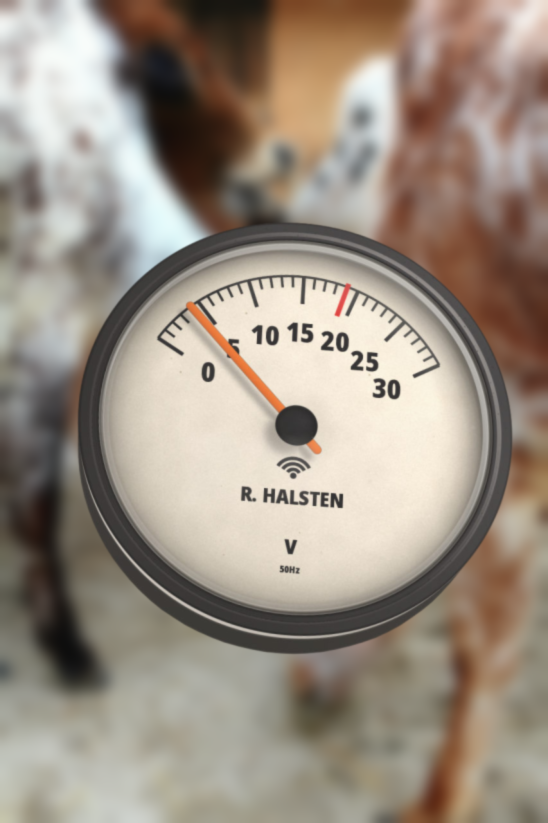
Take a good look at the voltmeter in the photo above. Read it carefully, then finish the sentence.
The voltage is 4 V
